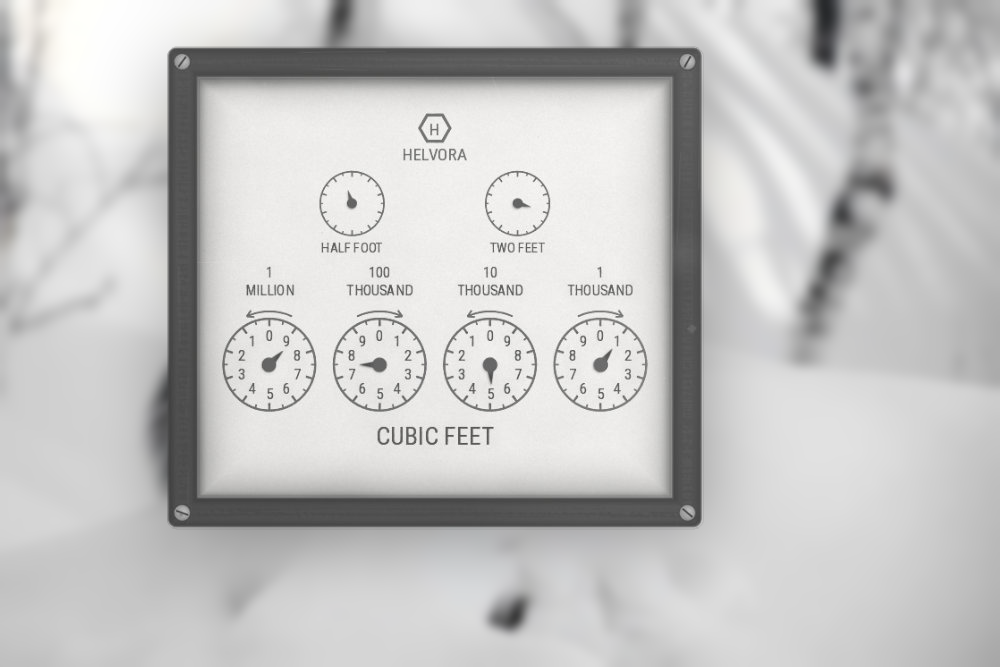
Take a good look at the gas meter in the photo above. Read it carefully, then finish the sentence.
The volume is 875100 ft³
